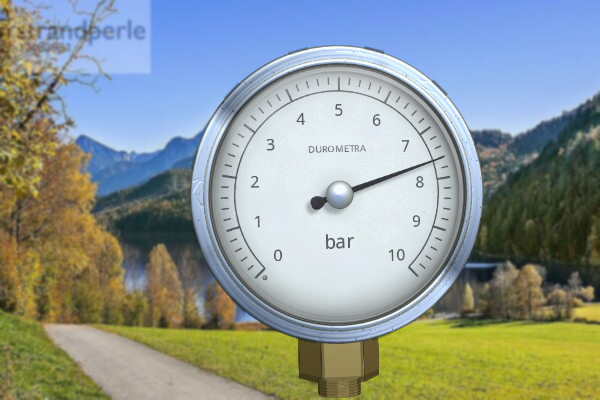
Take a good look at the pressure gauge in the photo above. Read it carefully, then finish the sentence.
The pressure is 7.6 bar
